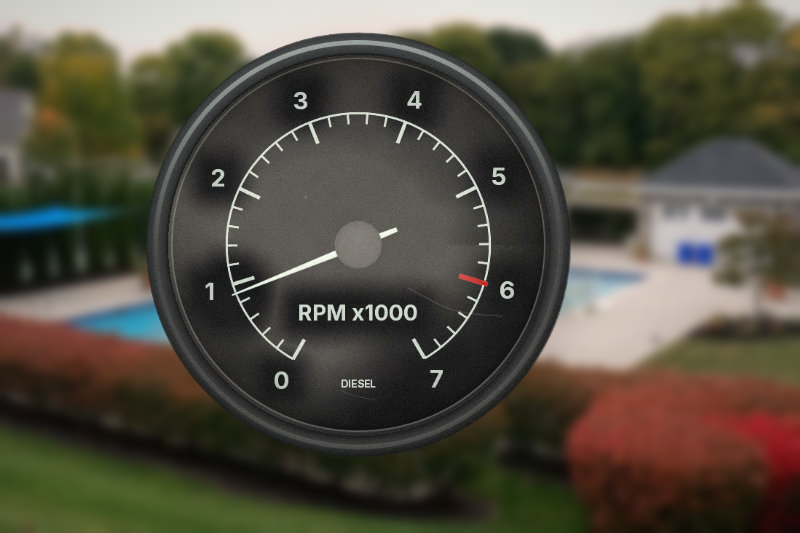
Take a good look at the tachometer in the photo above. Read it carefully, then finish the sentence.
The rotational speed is 900 rpm
